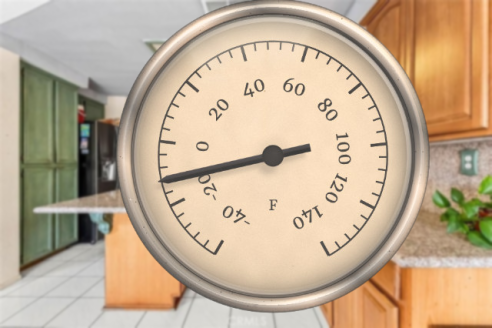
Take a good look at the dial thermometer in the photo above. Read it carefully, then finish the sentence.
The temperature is -12 °F
